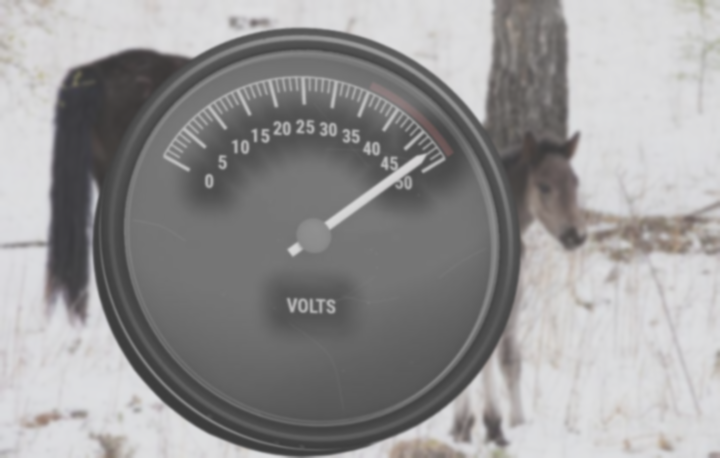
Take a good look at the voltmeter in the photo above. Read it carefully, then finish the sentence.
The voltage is 48 V
